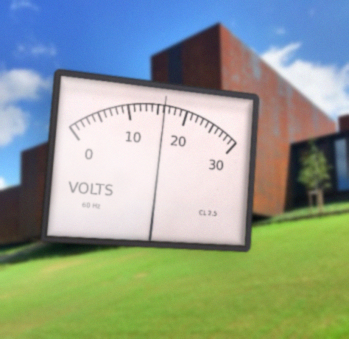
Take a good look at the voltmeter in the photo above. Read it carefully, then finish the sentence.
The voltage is 16 V
